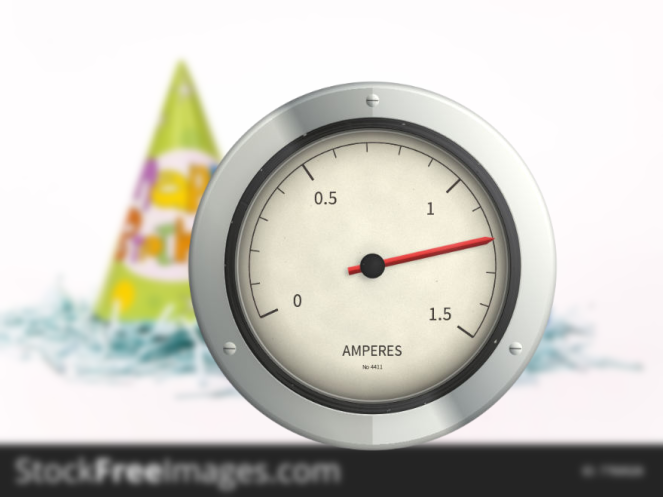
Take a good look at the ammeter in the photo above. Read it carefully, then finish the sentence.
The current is 1.2 A
